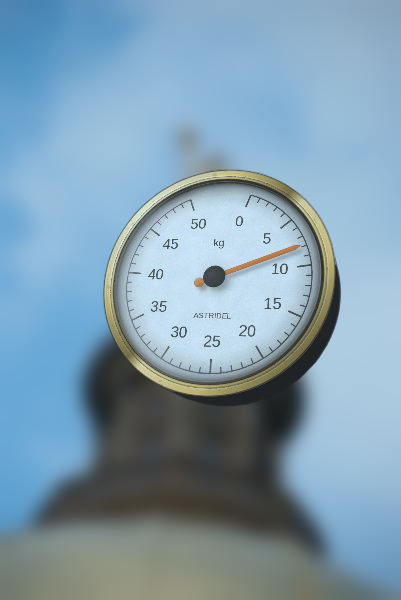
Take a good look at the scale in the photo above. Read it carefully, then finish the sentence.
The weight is 8 kg
